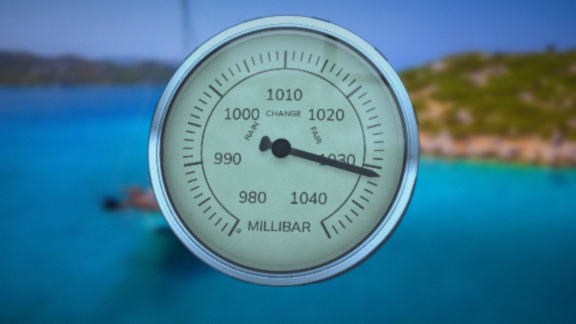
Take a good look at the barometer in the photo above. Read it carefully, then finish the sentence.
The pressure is 1031 mbar
